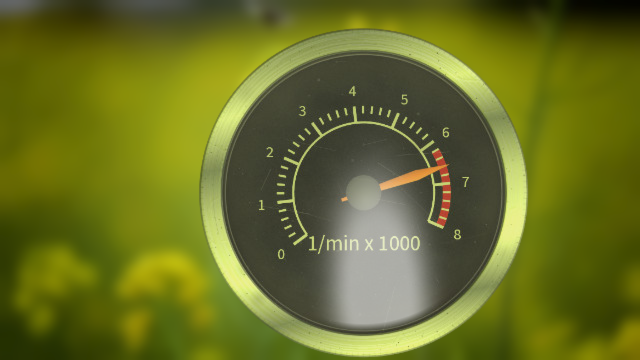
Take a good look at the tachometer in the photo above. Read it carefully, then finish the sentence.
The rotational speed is 6600 rpm
